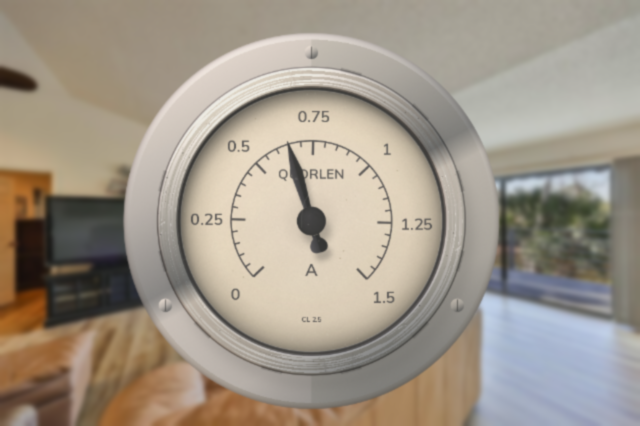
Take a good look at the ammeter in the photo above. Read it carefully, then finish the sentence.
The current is 0.65 A
